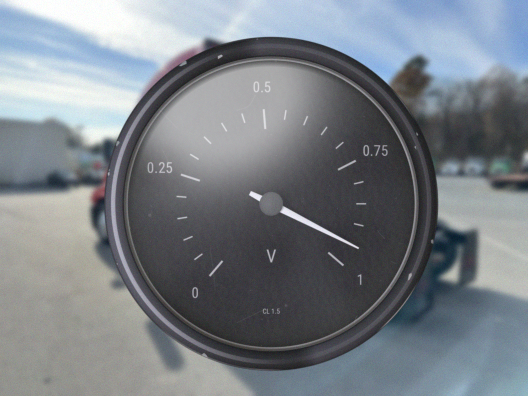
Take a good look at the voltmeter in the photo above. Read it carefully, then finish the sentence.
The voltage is 0.95 V
